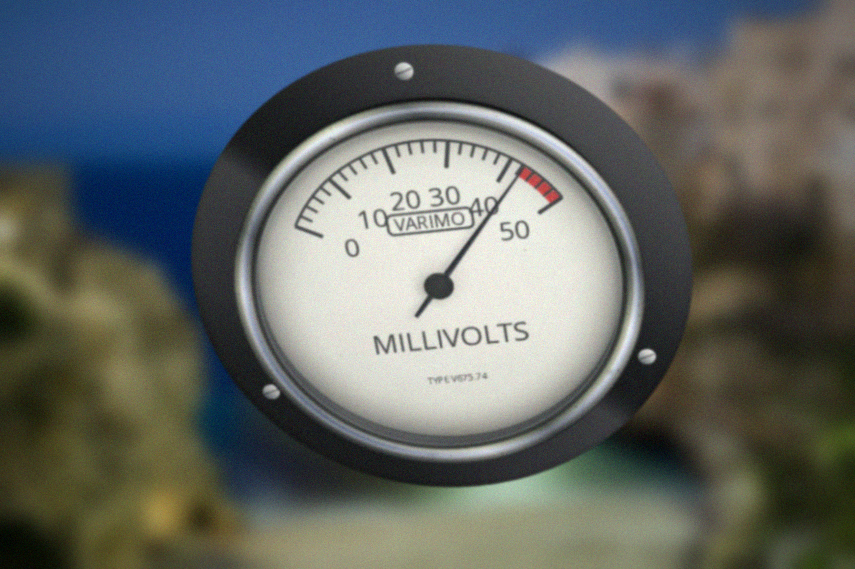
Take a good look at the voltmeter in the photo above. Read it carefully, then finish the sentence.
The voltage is 42 mV
